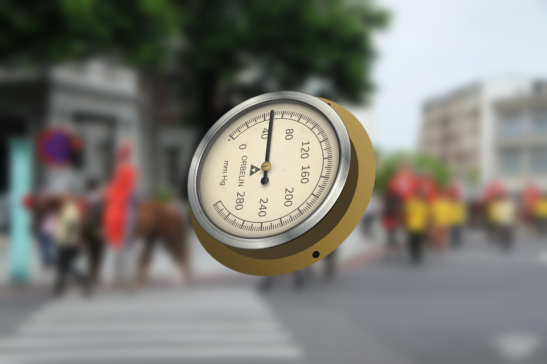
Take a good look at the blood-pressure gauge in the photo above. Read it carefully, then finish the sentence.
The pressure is 50 mmHg
